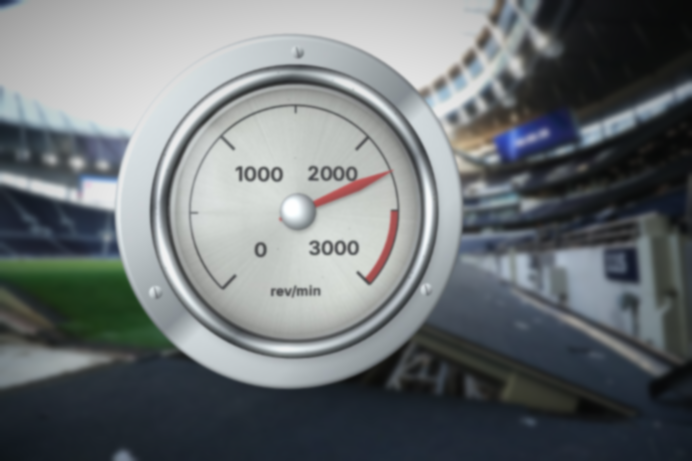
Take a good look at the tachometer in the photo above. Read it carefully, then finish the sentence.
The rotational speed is 2250 rpm
